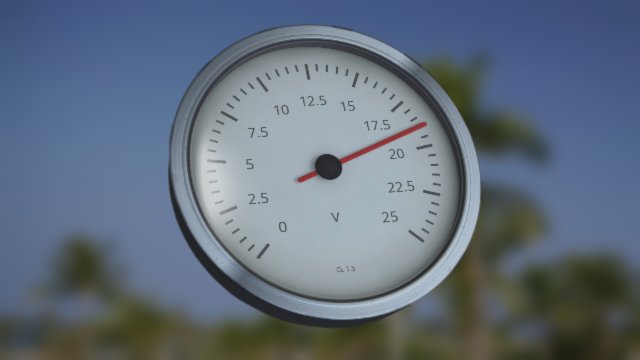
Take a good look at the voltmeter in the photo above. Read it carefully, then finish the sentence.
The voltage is 19 V
